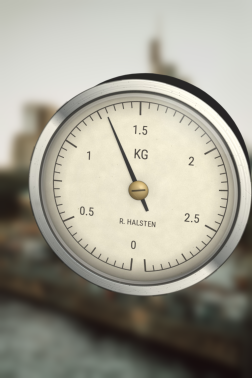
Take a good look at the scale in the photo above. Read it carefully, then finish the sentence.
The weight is 1.3 kg
